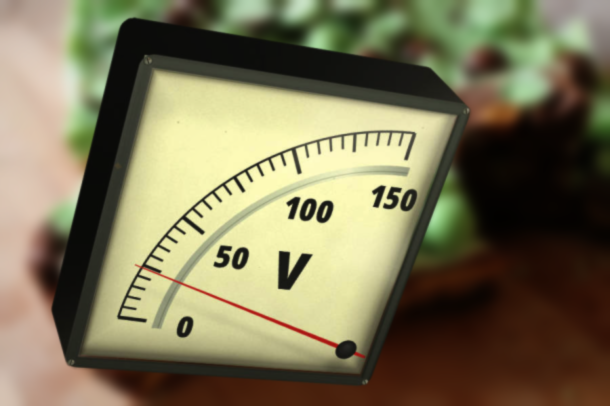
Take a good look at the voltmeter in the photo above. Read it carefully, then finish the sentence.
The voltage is 25 V
